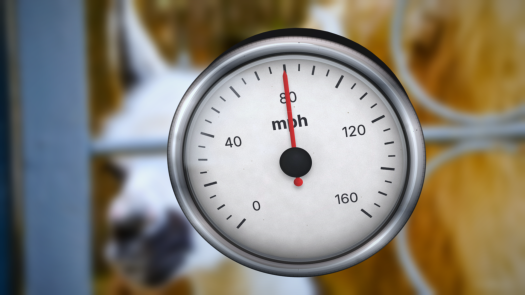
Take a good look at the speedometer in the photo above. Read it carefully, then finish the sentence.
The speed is 80 mph
